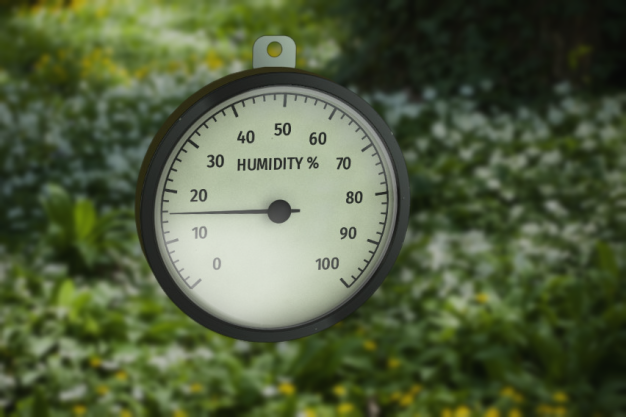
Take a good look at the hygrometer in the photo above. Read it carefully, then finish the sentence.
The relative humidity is 16 %
